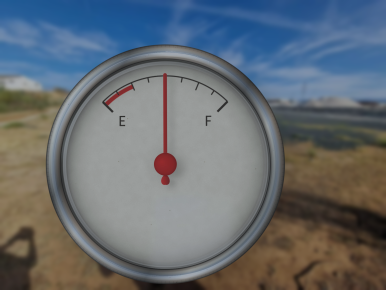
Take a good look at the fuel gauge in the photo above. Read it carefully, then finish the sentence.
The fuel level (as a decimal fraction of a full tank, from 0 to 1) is 0.5
